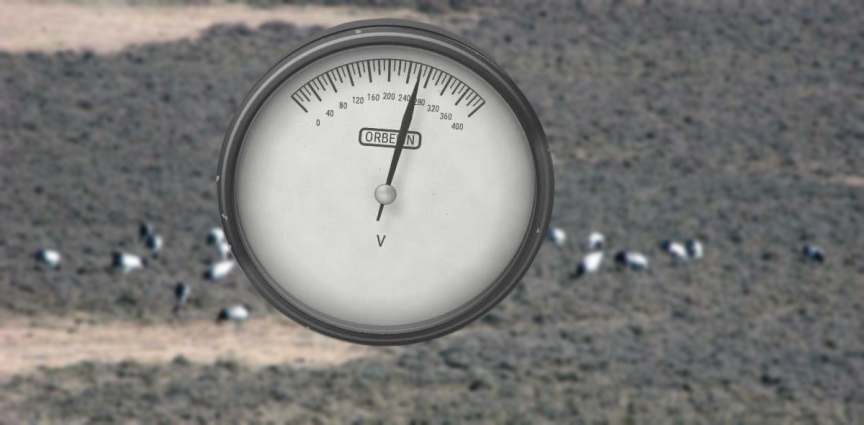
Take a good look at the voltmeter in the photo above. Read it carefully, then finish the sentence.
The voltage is 260 V
